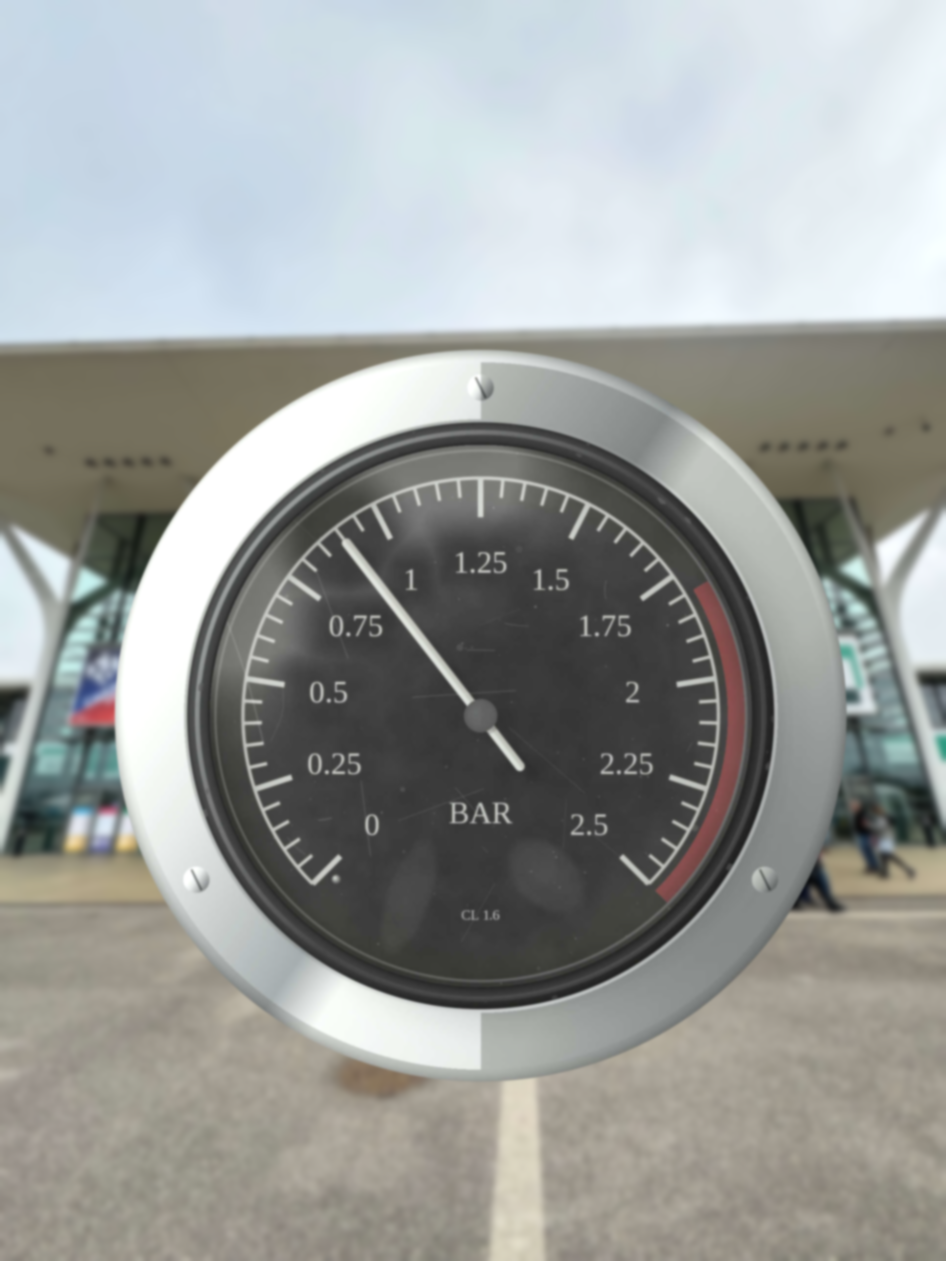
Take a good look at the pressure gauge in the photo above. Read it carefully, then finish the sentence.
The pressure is 0.9 bar
